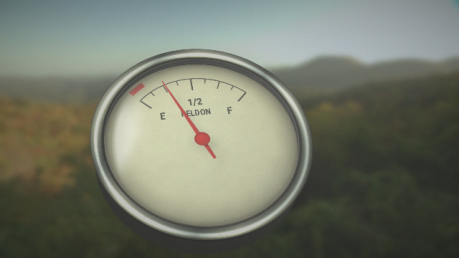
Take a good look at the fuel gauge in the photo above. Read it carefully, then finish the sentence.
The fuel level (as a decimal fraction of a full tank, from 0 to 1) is 0.25
